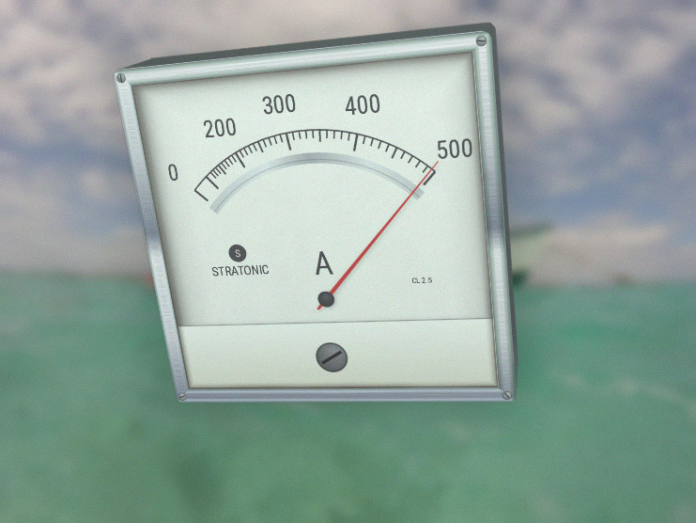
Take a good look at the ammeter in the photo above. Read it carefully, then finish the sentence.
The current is 495 A
